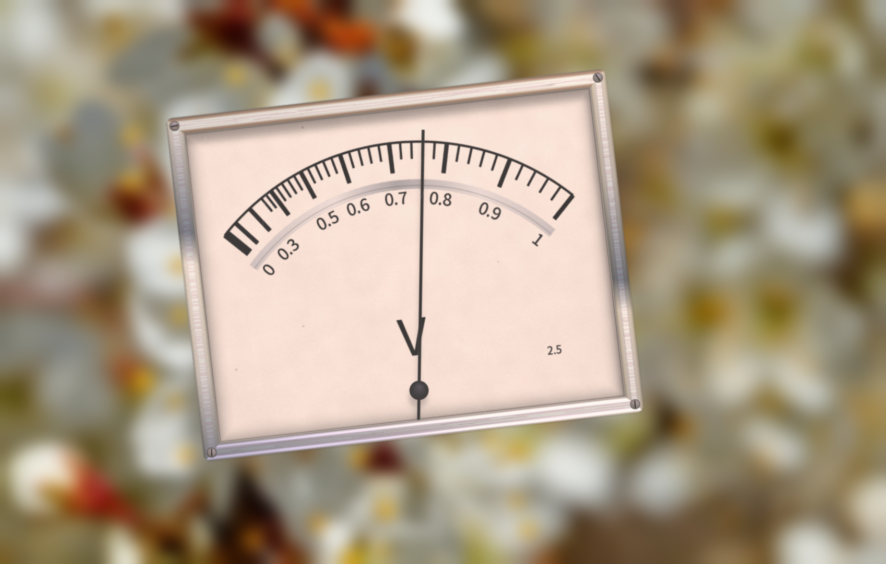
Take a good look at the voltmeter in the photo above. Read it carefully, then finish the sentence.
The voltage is 0.76 V
